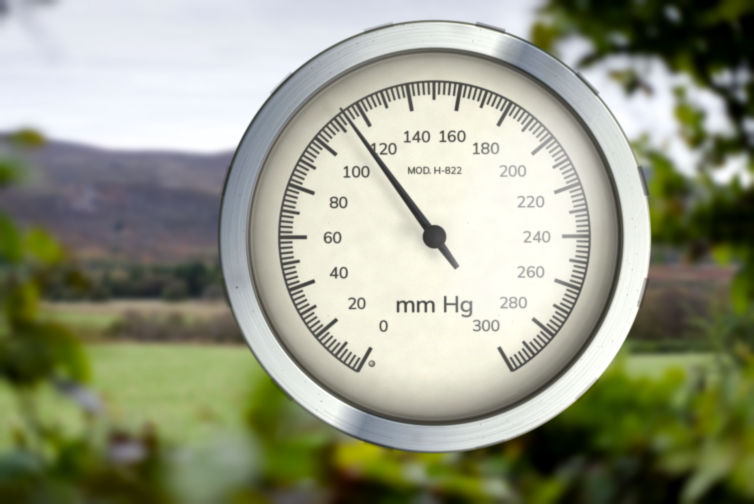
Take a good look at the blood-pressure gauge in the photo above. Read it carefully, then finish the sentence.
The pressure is 114 mmHg
